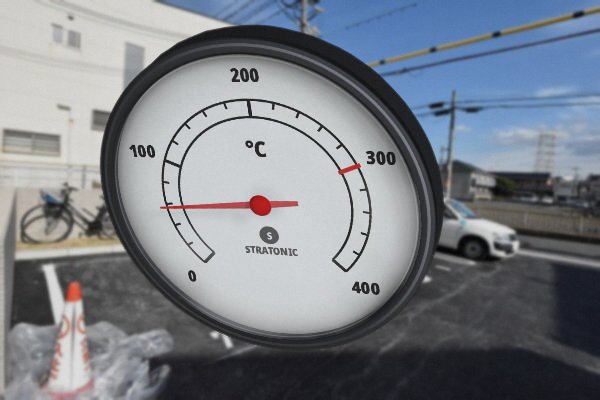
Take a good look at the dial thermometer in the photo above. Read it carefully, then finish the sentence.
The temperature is 60 °C
